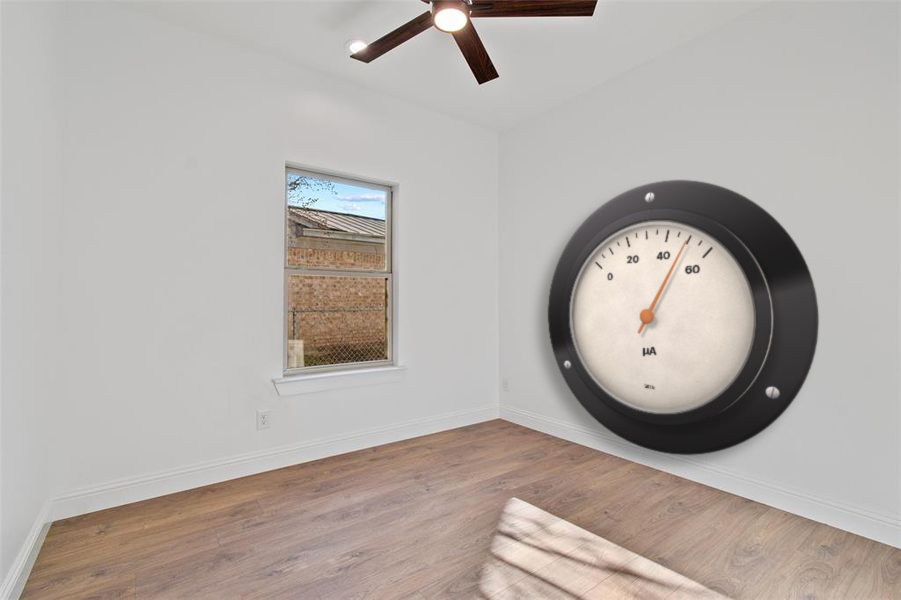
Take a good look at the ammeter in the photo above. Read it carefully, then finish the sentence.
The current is 50 µA
